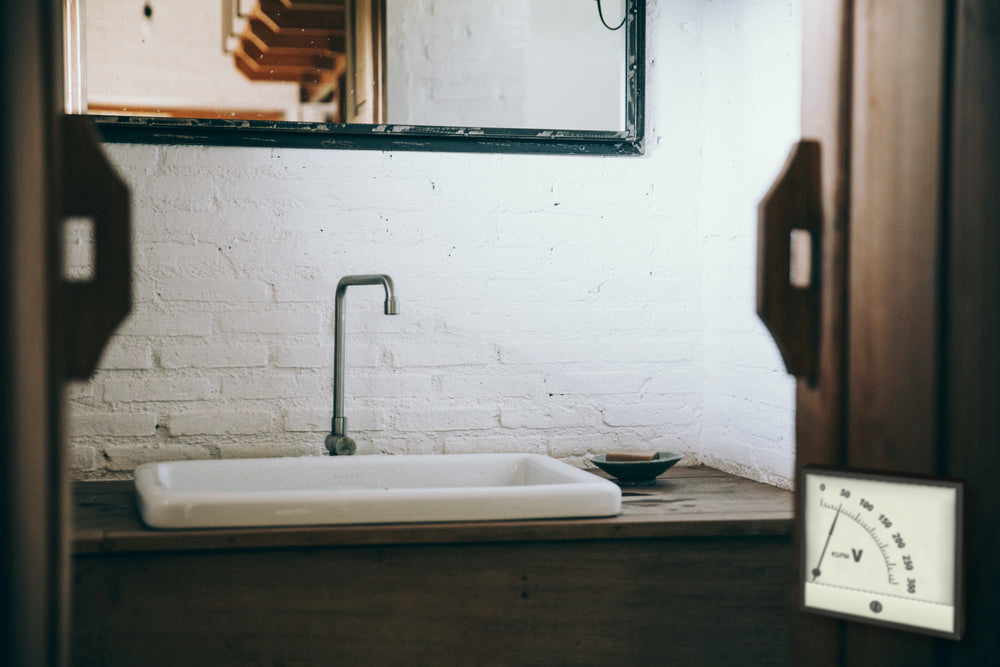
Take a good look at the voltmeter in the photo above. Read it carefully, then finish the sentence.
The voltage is 50 V
